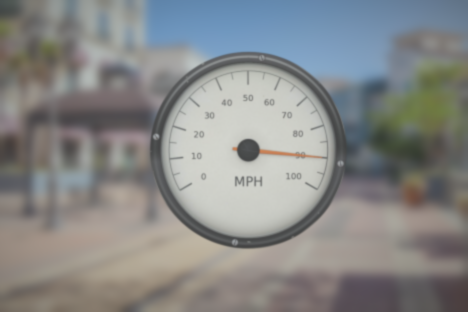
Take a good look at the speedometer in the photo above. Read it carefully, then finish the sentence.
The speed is 90 mph
